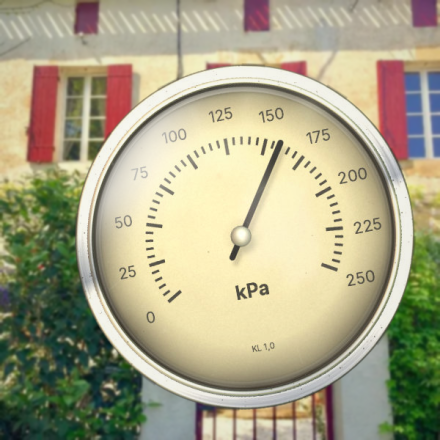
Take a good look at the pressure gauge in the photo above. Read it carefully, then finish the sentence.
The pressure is 160 kPa
